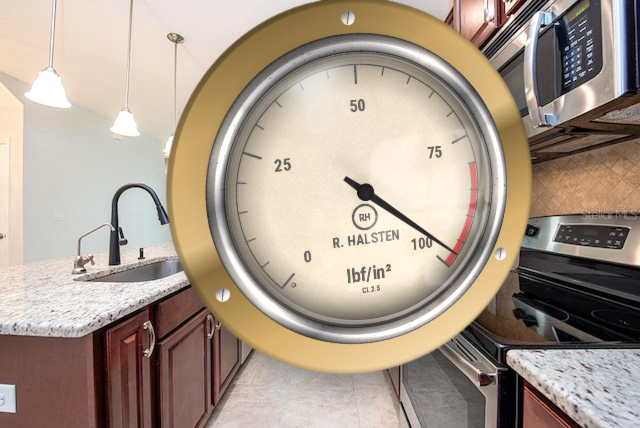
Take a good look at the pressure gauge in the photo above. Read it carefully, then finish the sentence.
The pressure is 97.5 psi
